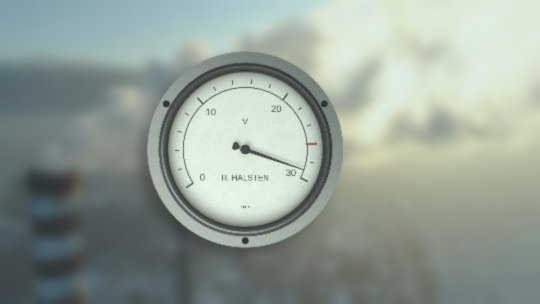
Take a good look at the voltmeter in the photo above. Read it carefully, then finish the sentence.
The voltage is 29 V
